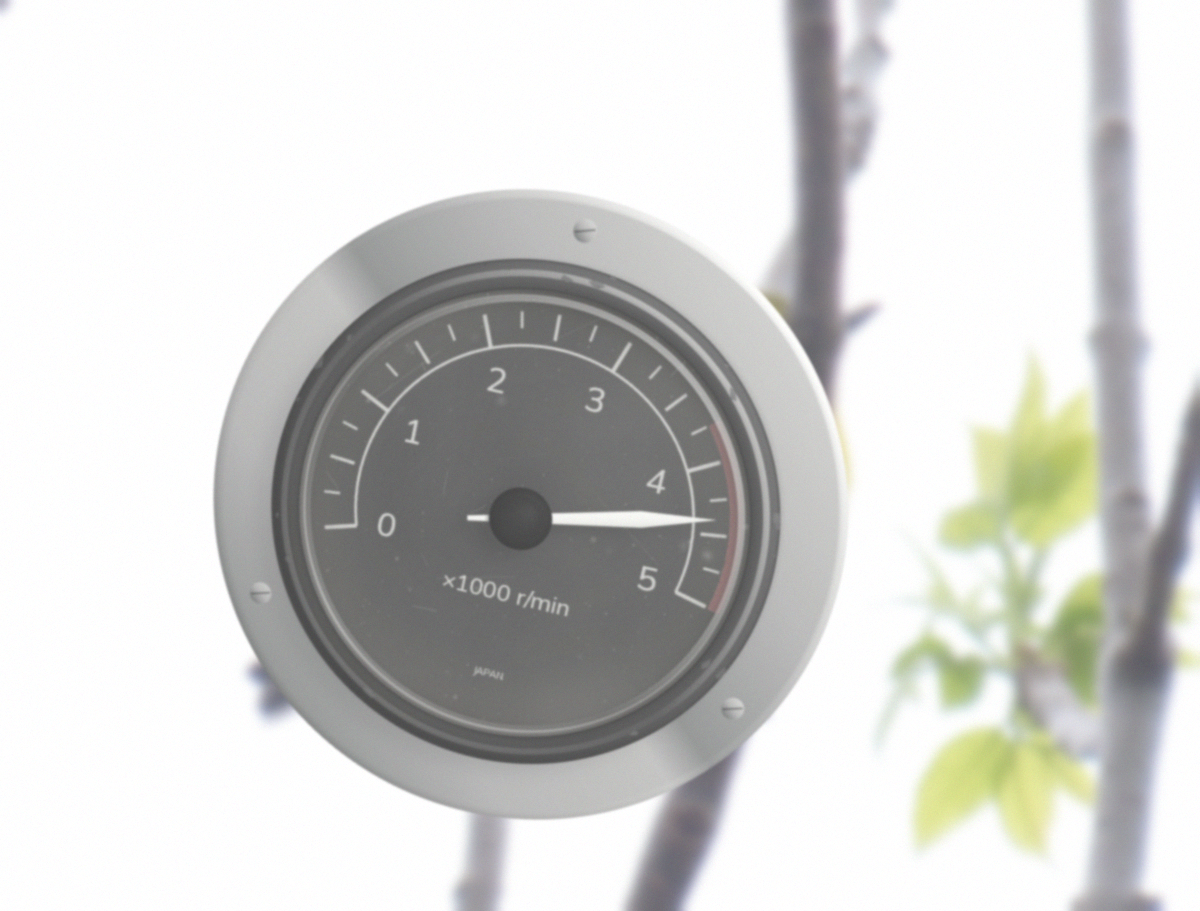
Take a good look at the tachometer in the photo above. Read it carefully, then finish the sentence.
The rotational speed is 4375 rpm
